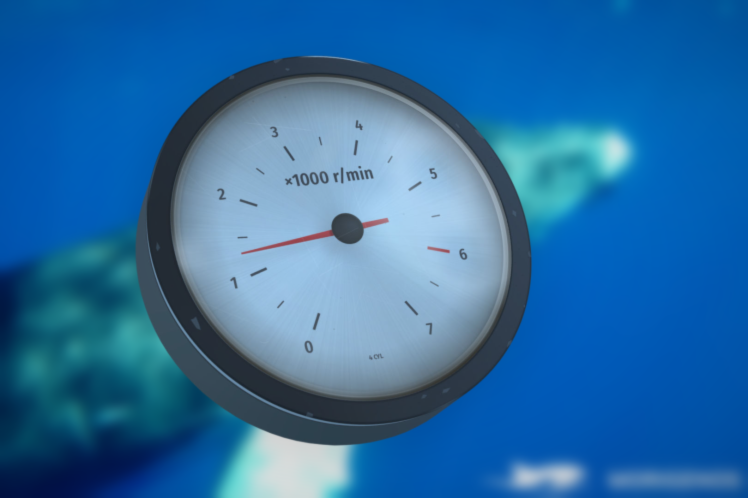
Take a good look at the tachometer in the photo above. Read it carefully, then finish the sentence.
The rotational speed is 1250 rpm
